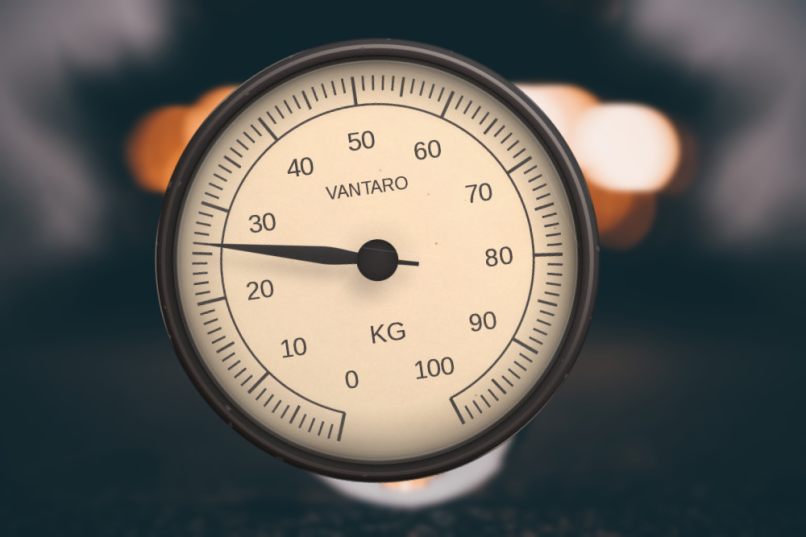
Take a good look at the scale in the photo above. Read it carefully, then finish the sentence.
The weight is 26 kg
